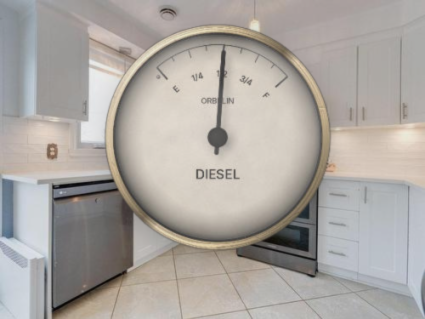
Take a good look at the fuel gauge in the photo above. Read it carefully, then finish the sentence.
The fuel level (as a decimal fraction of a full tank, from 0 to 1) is 0.5
